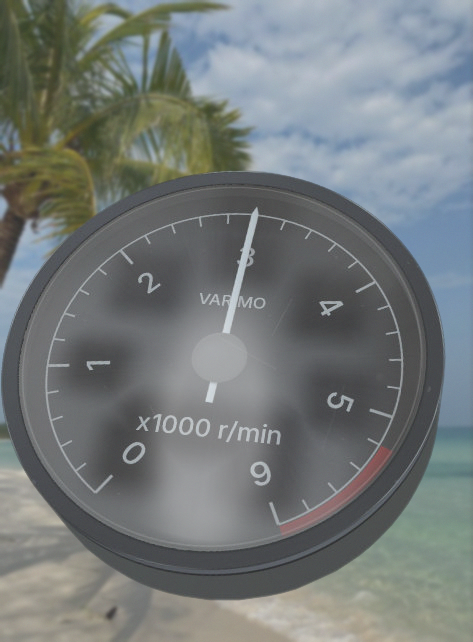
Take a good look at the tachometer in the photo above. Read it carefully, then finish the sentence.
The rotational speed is 3000 rpm
